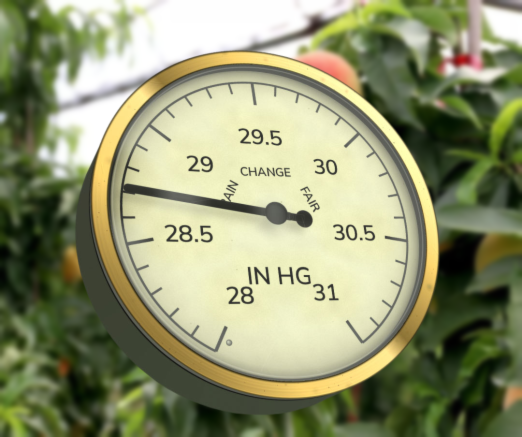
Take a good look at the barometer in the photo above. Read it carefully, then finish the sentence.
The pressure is 28.7 inHg
